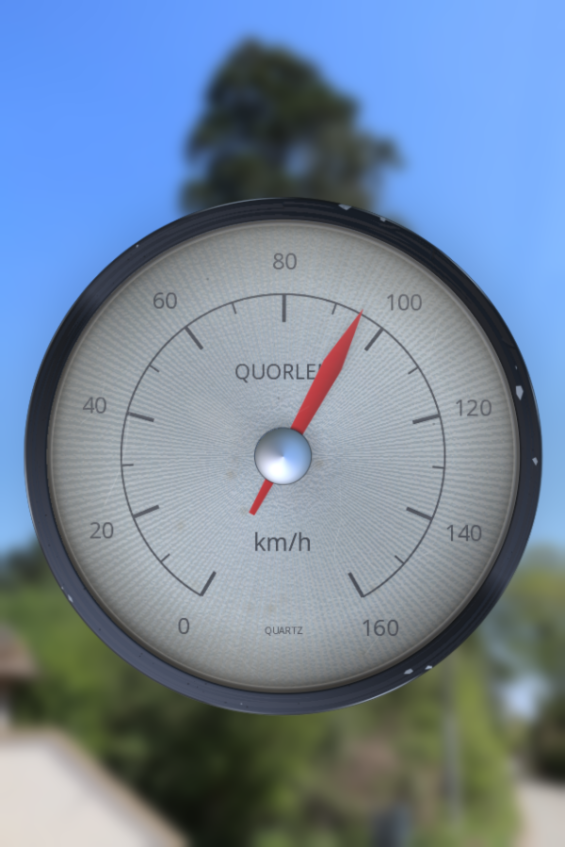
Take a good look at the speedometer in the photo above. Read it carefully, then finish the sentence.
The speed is 95 km/h
